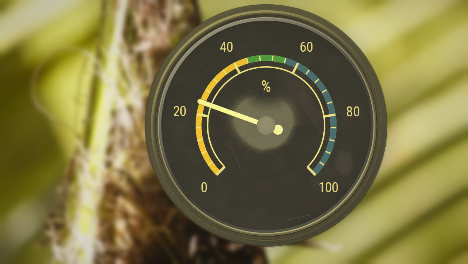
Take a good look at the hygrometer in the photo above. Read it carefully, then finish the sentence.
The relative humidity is 24 %
